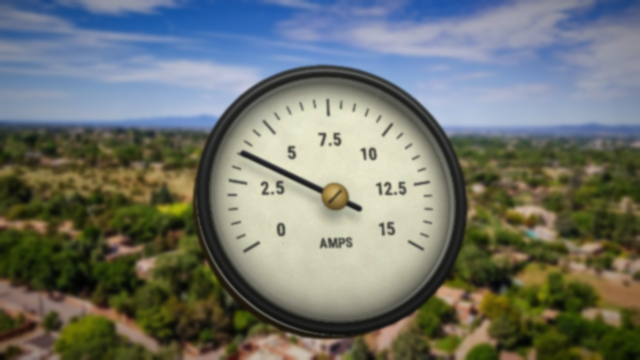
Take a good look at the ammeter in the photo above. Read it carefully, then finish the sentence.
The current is 3.5 A
